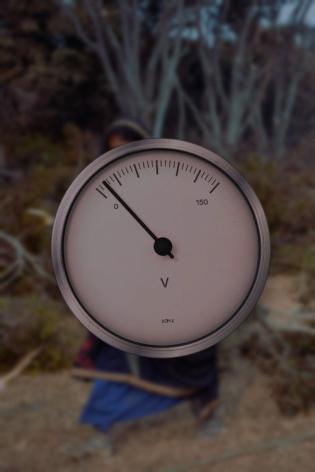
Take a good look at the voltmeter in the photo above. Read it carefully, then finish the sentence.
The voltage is 10 V
